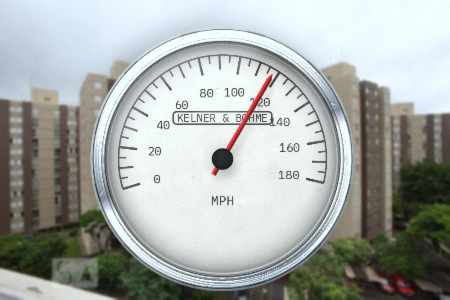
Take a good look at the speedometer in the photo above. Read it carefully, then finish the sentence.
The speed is 117.5 mph
